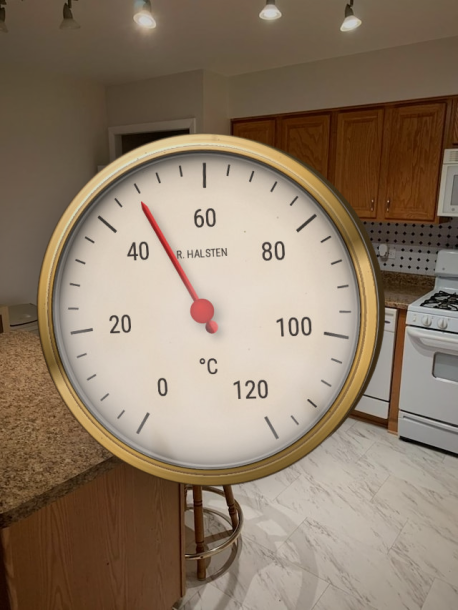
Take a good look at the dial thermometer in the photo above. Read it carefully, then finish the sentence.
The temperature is 48 °C
